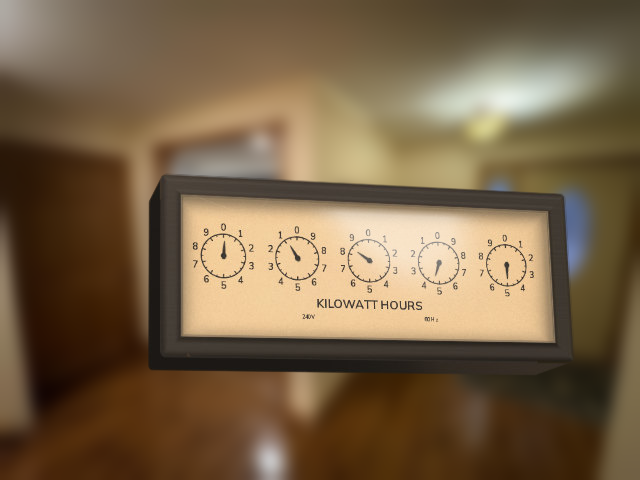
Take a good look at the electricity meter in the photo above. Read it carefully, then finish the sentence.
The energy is 845 kWh
